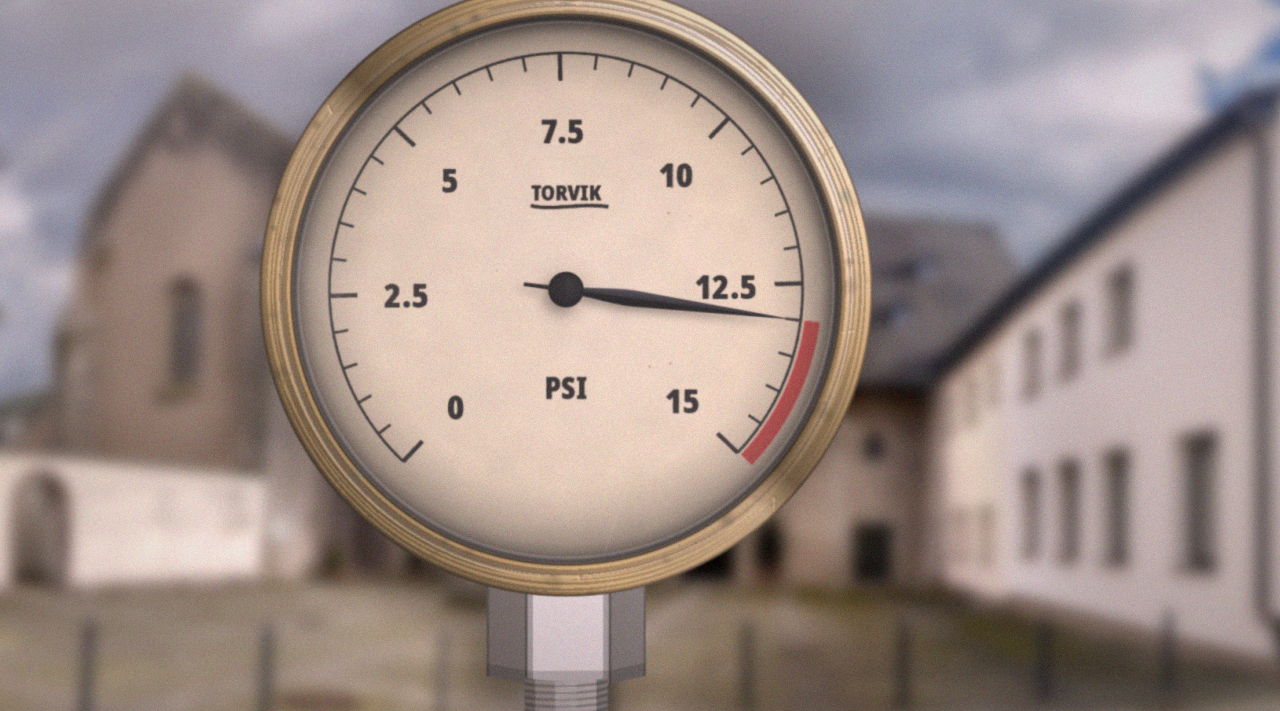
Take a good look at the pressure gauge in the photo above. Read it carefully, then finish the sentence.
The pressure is 13 psi
